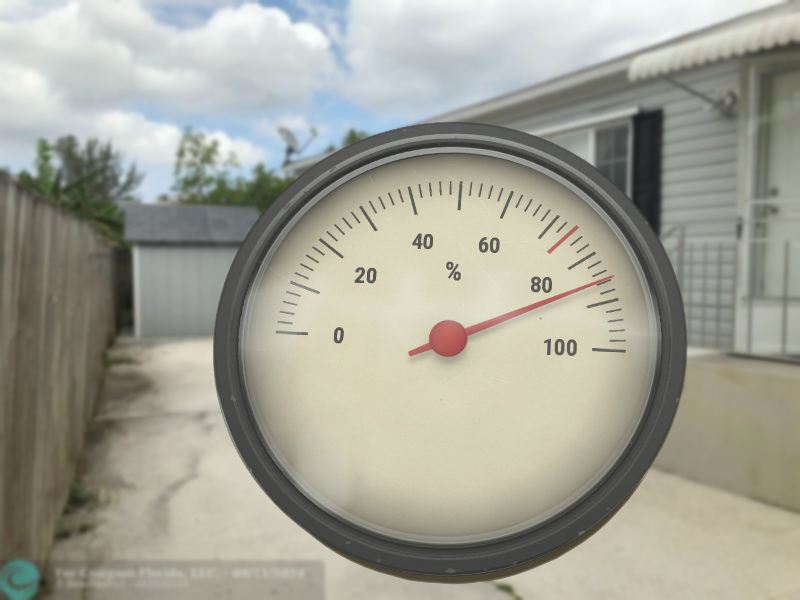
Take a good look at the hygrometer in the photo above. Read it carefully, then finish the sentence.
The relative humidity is 86 %
